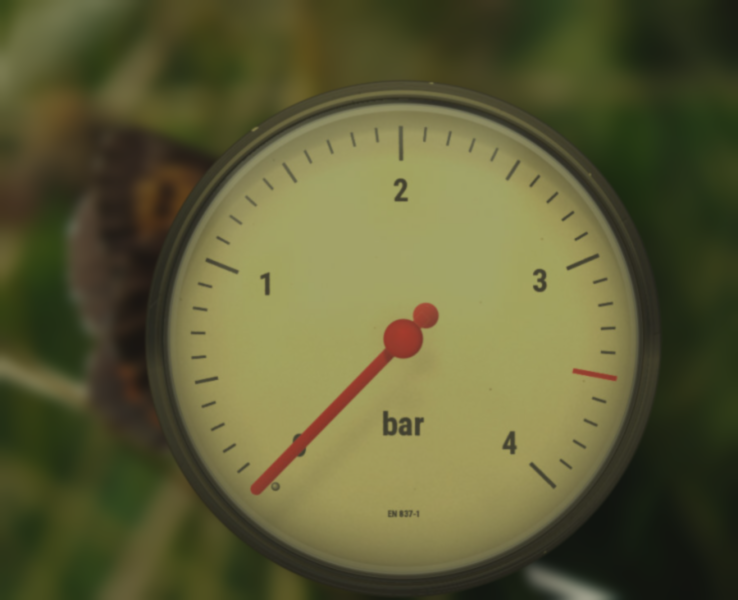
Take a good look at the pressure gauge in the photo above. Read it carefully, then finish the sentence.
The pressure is 0 bar
